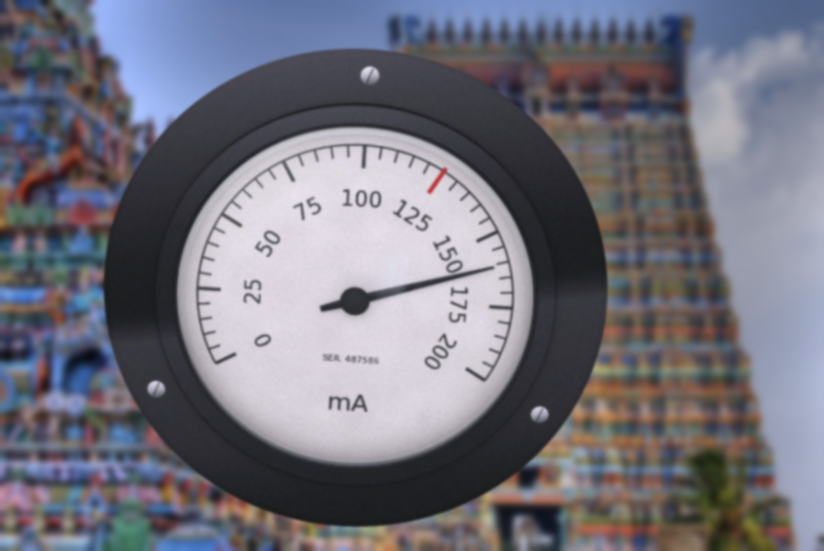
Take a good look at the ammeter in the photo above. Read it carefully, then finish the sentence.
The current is 160 mA
